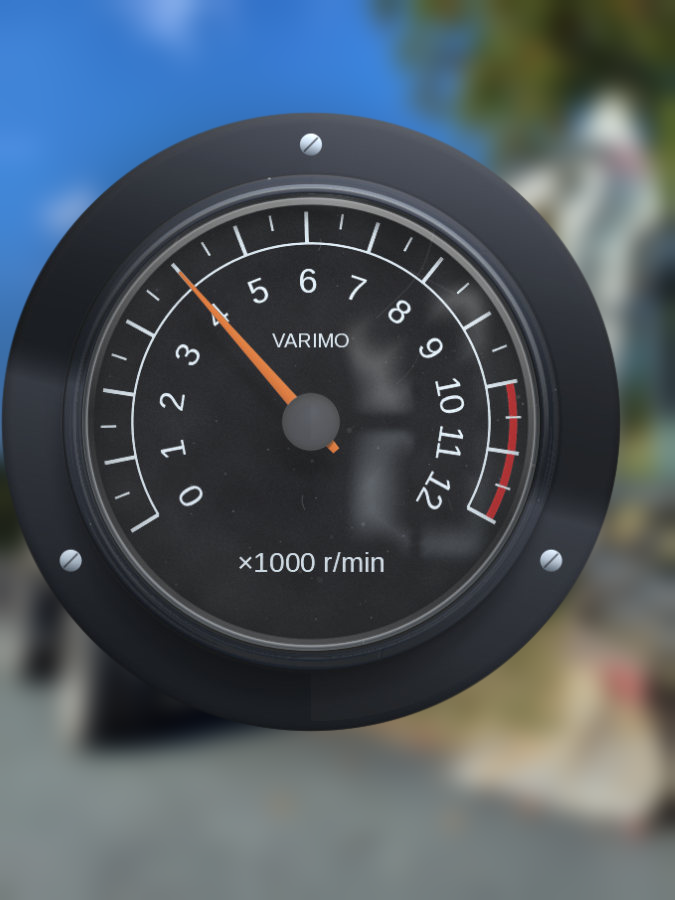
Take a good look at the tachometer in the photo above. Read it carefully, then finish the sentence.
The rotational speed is 4000 rpm
